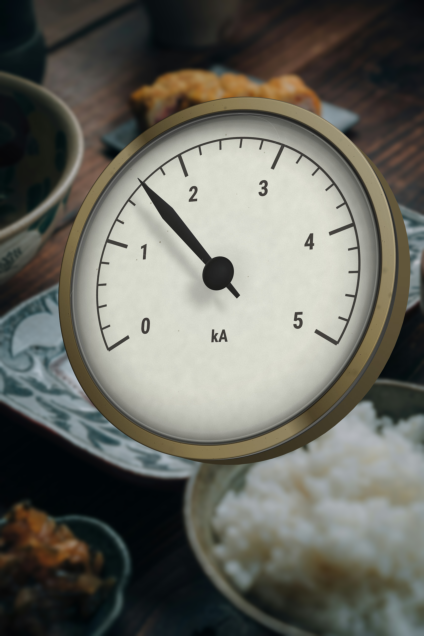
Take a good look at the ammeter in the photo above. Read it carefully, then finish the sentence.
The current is 1.6 kA
